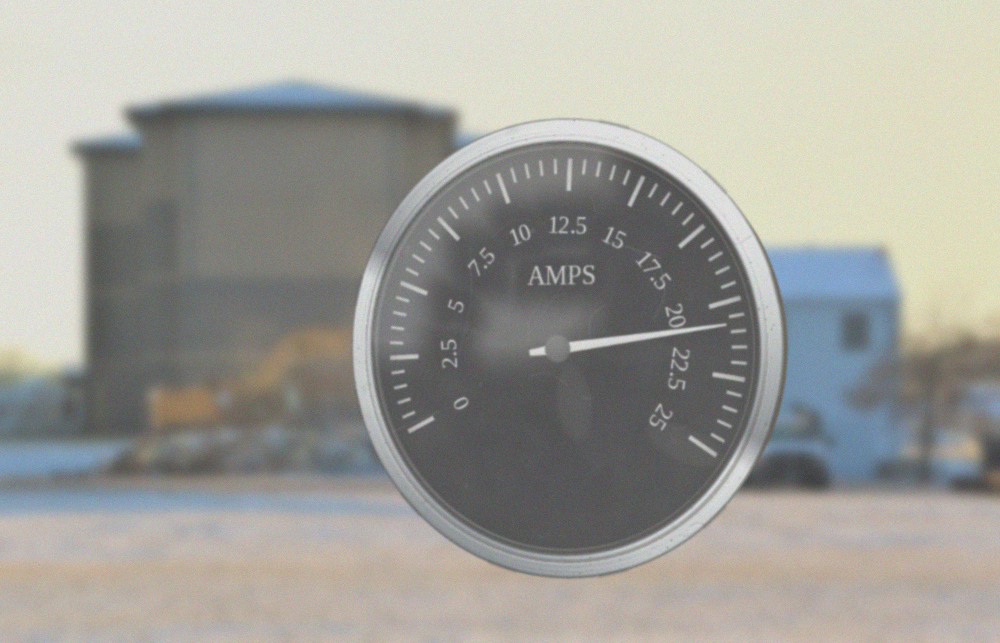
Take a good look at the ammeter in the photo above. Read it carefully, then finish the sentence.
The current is 20.75 A
